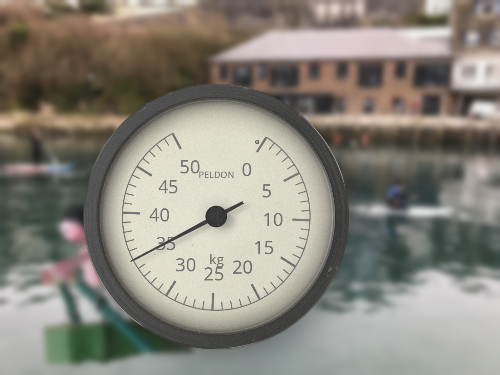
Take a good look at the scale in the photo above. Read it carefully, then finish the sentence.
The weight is 35 kg
